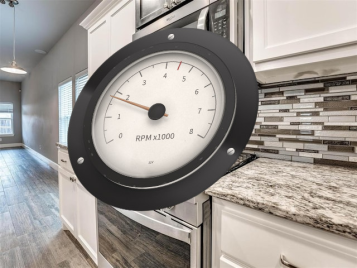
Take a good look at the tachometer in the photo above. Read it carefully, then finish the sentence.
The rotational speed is 1750 rpm
